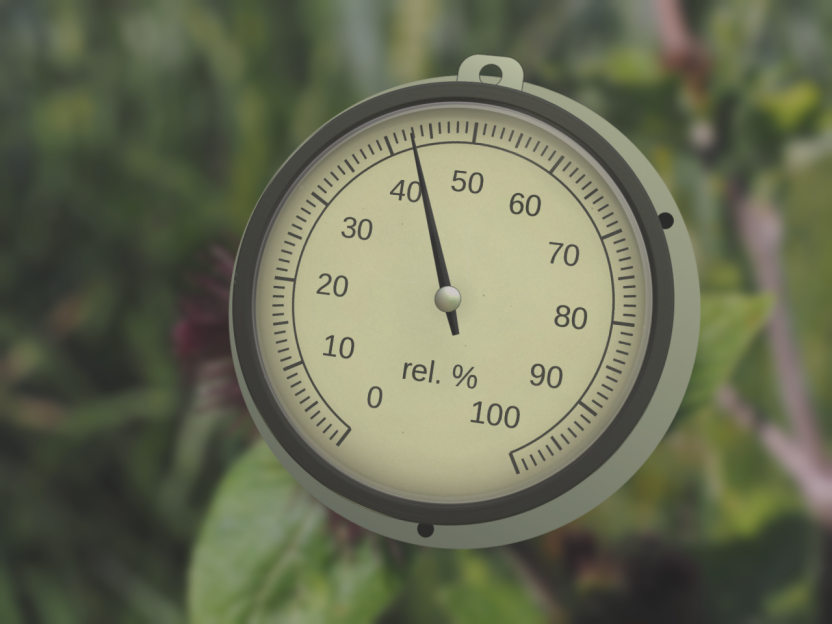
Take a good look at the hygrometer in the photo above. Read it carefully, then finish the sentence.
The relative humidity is 43 %
